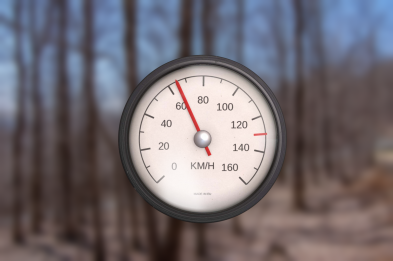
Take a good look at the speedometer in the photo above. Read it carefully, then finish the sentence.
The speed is 65 km/h
